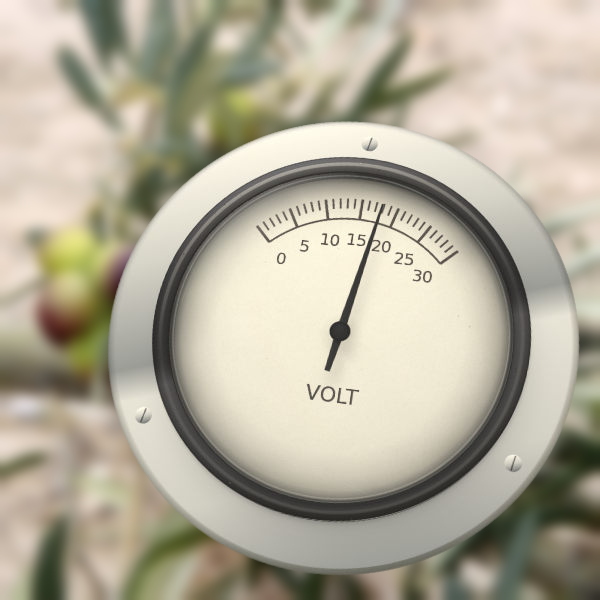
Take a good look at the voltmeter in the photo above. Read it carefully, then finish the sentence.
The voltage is 18 V
